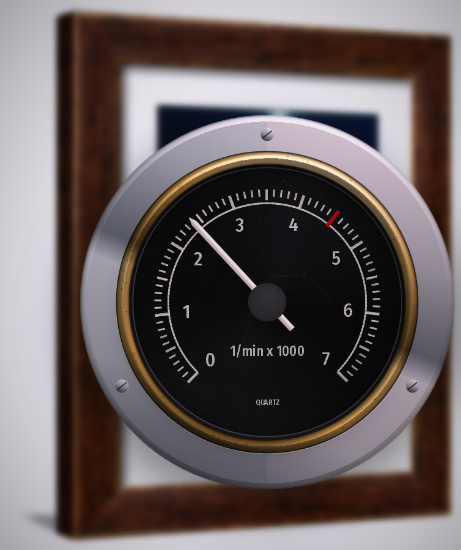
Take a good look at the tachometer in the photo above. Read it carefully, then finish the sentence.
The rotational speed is 2400 rpm
